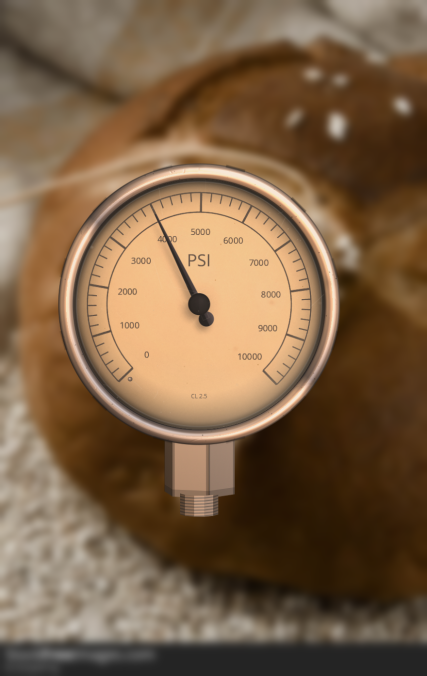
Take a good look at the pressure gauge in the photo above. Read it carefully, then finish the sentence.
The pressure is 4000 psi
